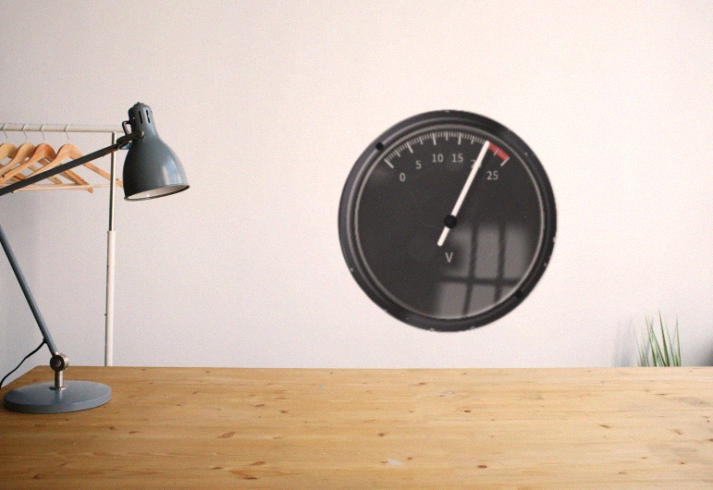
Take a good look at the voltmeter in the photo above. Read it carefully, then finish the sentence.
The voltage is 20 V
